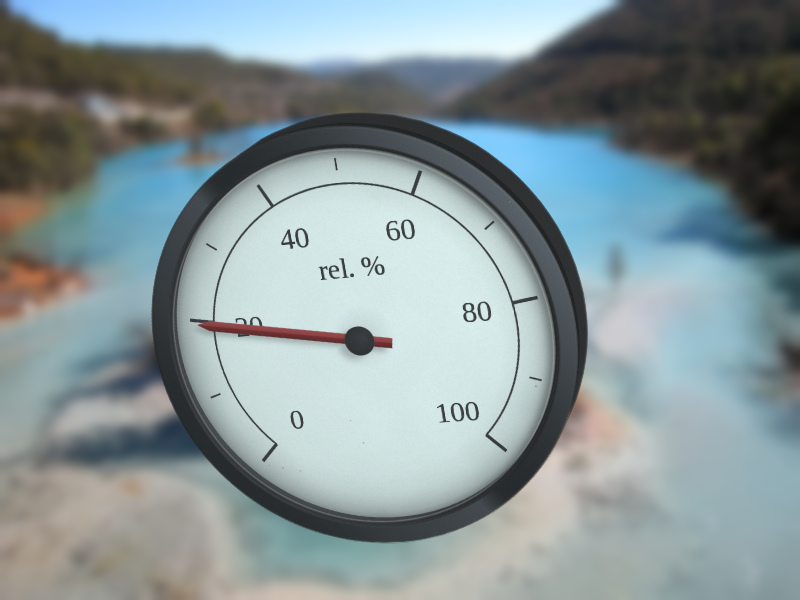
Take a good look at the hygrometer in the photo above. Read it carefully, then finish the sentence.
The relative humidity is 20 %
